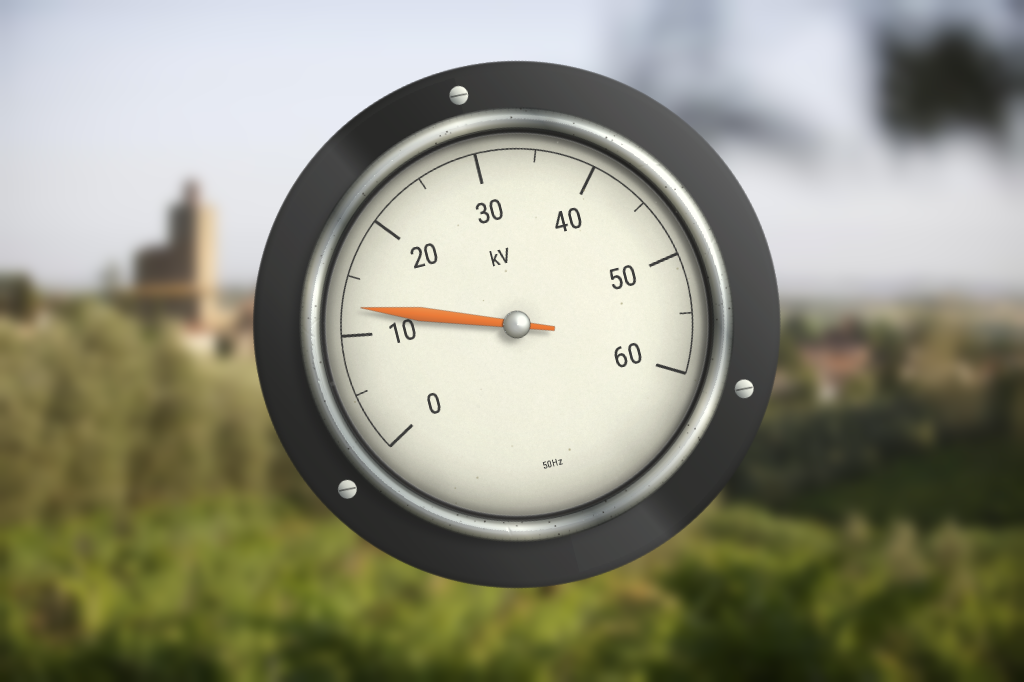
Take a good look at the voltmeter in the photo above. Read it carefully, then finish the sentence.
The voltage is 12.5 kV
